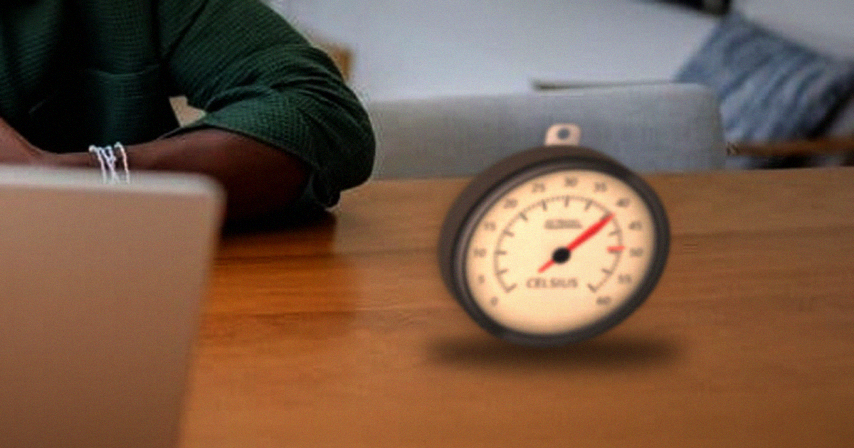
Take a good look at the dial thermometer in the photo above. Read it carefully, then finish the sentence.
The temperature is 40 °C
